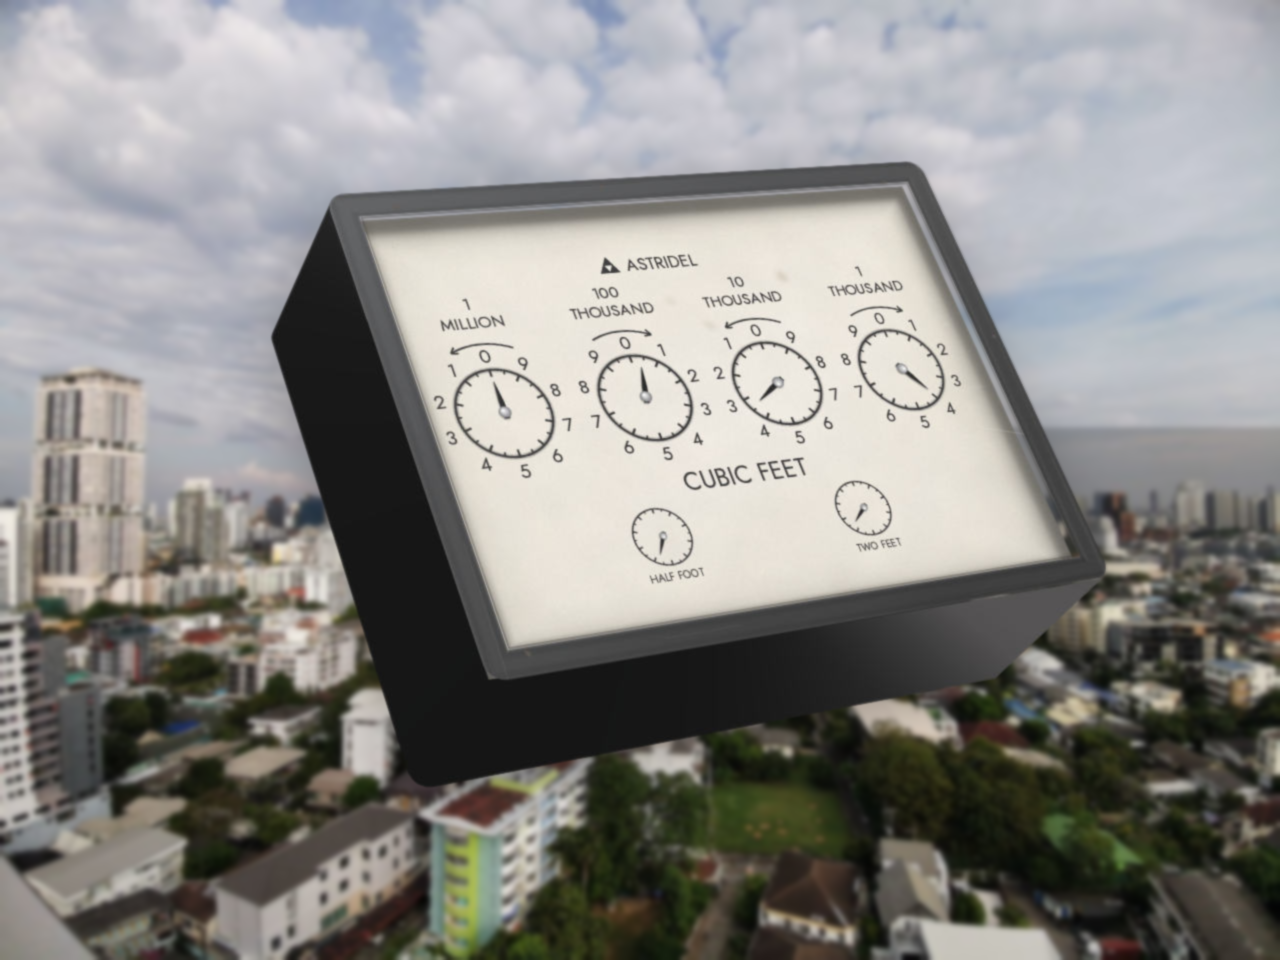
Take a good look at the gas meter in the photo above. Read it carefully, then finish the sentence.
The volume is 3400 ft³
